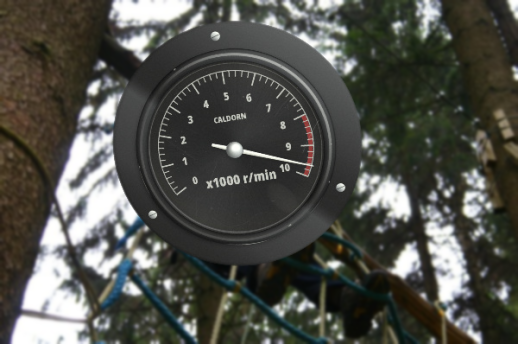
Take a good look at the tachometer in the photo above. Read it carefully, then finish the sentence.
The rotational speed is 9600 rpm
